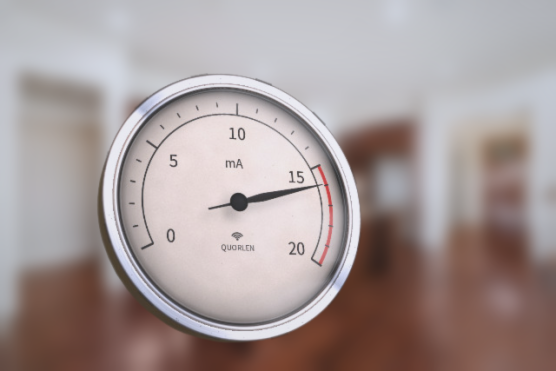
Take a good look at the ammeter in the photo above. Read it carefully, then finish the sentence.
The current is 16 mA
